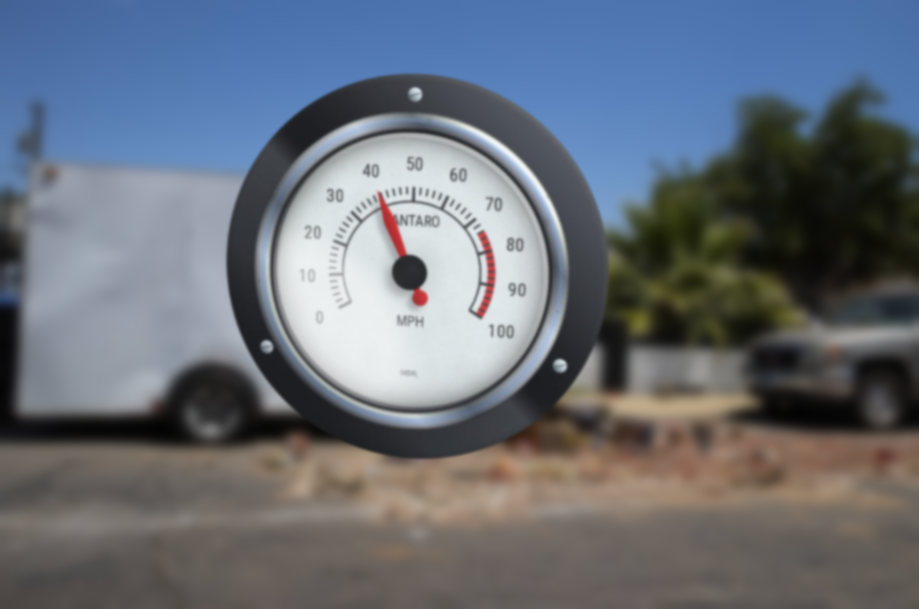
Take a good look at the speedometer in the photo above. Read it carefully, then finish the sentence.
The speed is 40 mph
